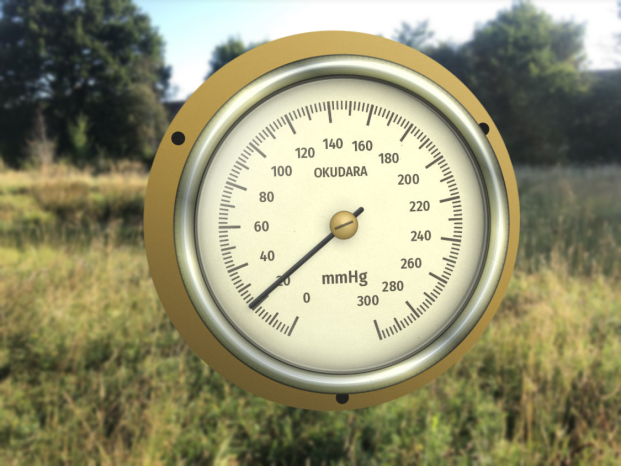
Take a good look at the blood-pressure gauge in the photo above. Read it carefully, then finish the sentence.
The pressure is 22 mmHg
